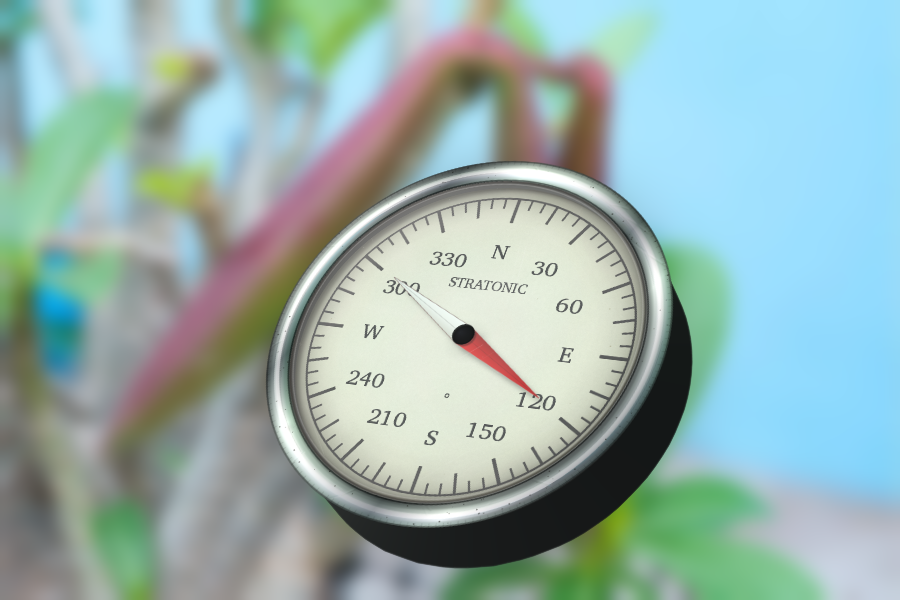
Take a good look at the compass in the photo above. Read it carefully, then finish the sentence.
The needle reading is 120 °
